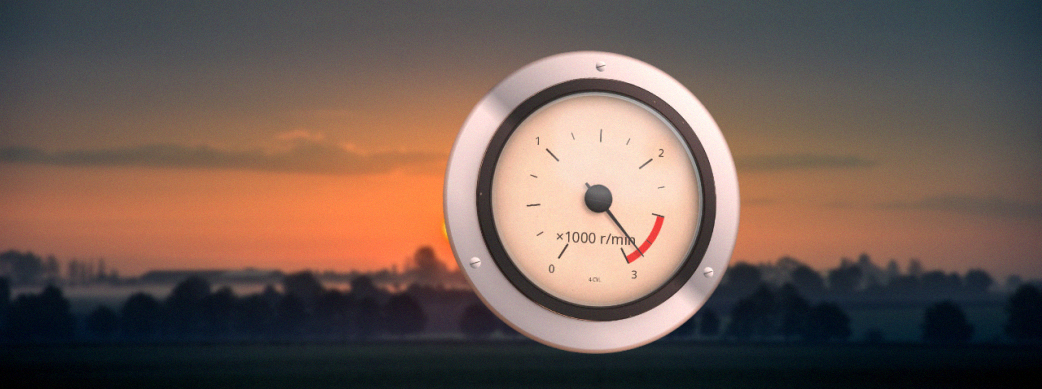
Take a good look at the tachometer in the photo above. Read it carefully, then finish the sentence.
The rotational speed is 2875 rpm
